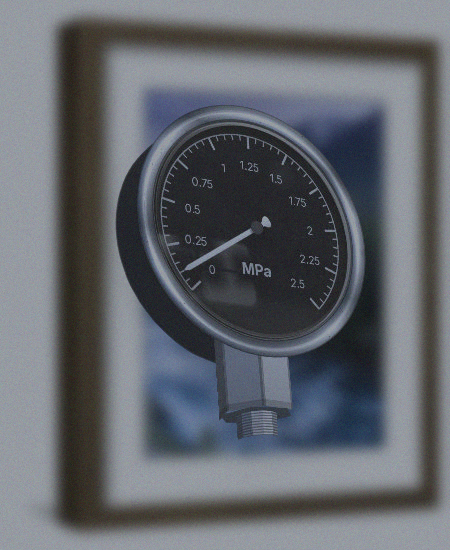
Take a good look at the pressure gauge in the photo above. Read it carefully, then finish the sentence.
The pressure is 0.1 MPa
